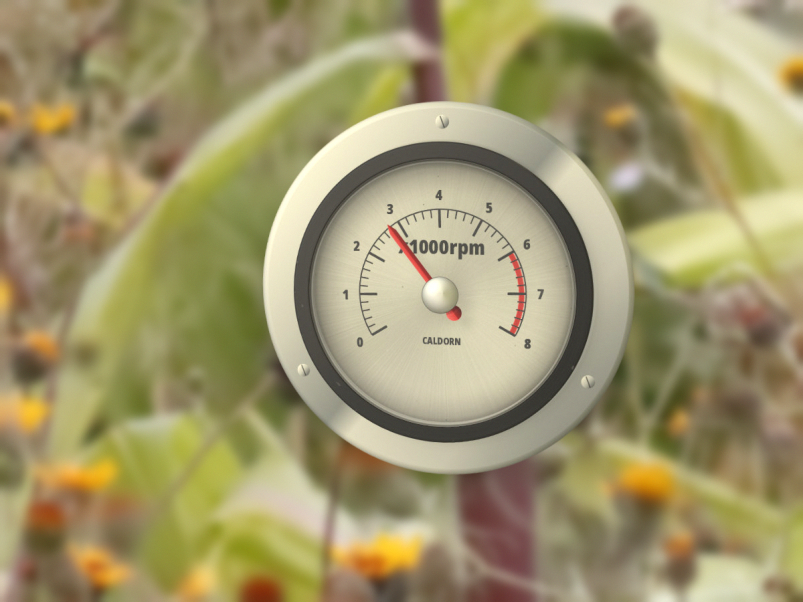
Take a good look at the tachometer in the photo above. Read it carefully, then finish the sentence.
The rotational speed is 2800 rpm
